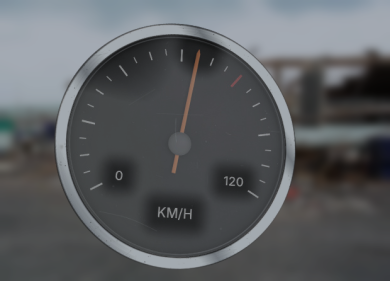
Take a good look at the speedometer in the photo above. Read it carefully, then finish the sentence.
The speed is 65 km/h
